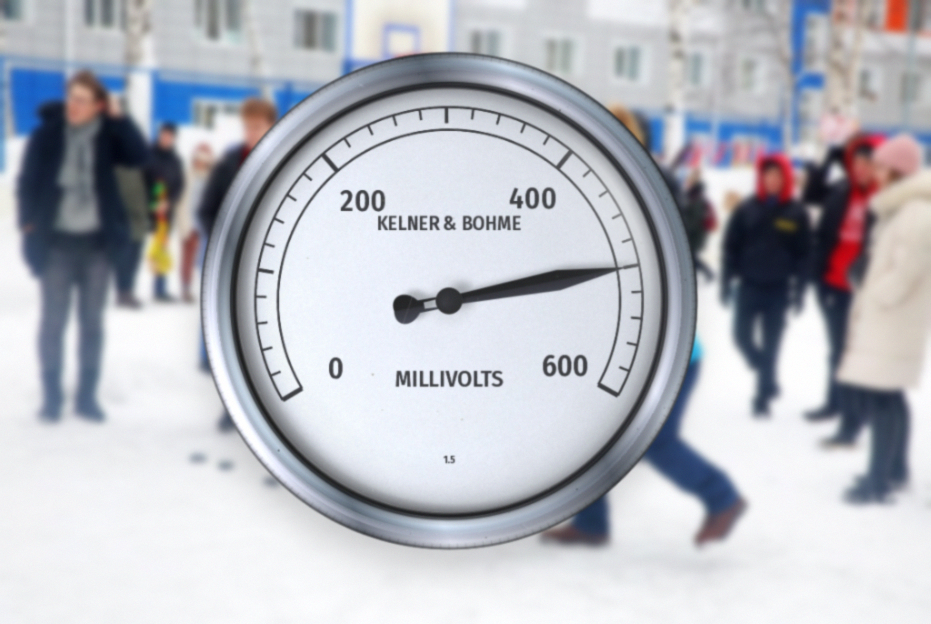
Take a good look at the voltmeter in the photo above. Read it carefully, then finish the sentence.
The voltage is 500 mV
